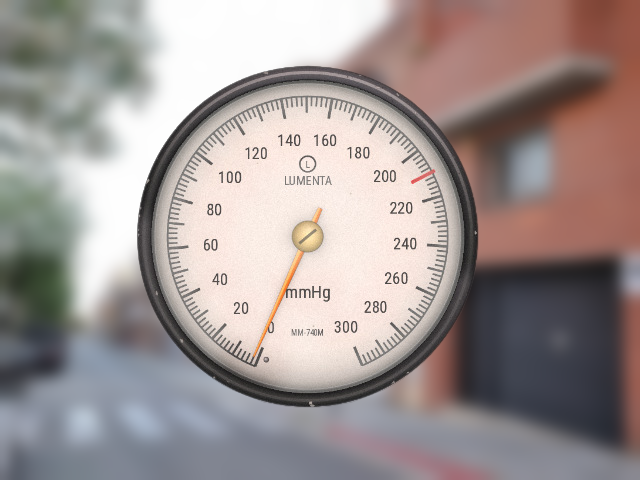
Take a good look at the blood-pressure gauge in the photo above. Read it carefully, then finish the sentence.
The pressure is 2 mmHg
